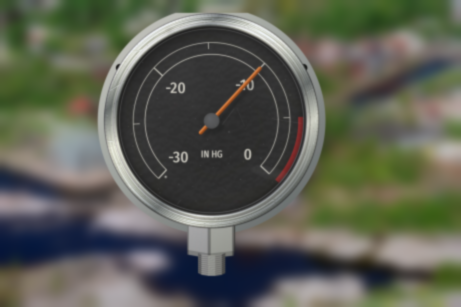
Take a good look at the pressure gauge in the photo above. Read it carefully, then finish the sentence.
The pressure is -10 inHg
